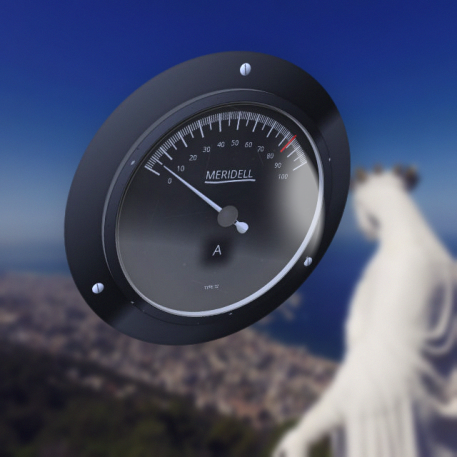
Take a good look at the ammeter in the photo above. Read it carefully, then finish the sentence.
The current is 5 A
